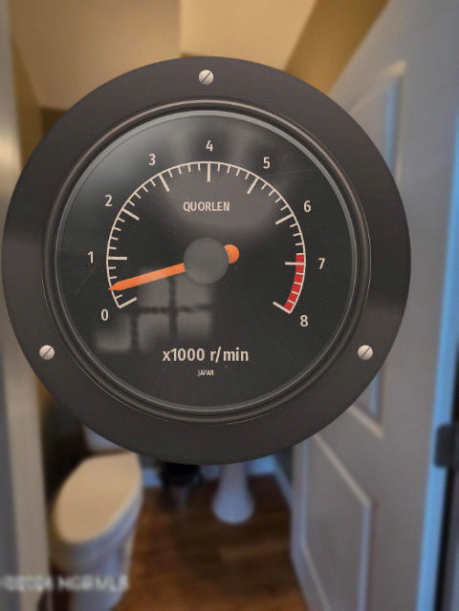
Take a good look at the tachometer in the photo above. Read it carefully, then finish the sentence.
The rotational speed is 400 rpm
